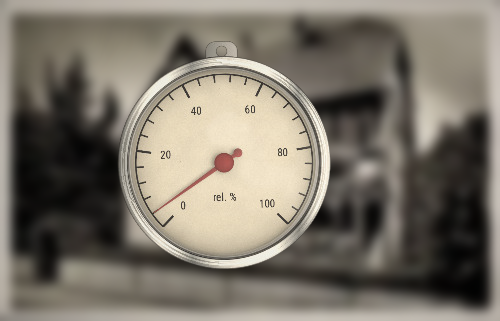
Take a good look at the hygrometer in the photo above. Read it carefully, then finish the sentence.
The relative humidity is 4 %
